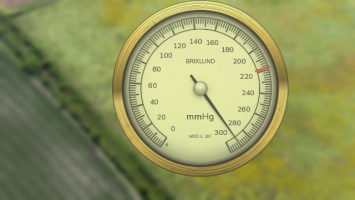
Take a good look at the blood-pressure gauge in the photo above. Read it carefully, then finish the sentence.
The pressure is 290 mmHg
